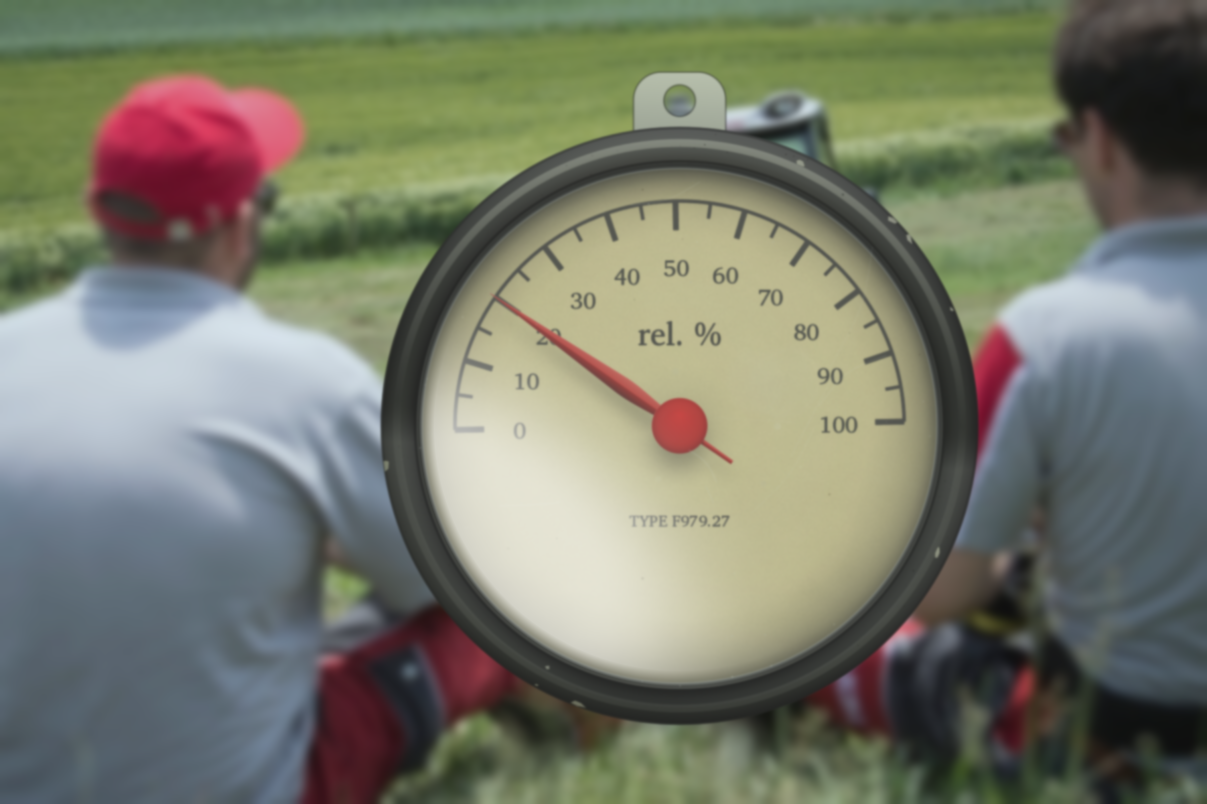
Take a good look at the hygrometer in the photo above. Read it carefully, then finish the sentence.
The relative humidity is 20 %
